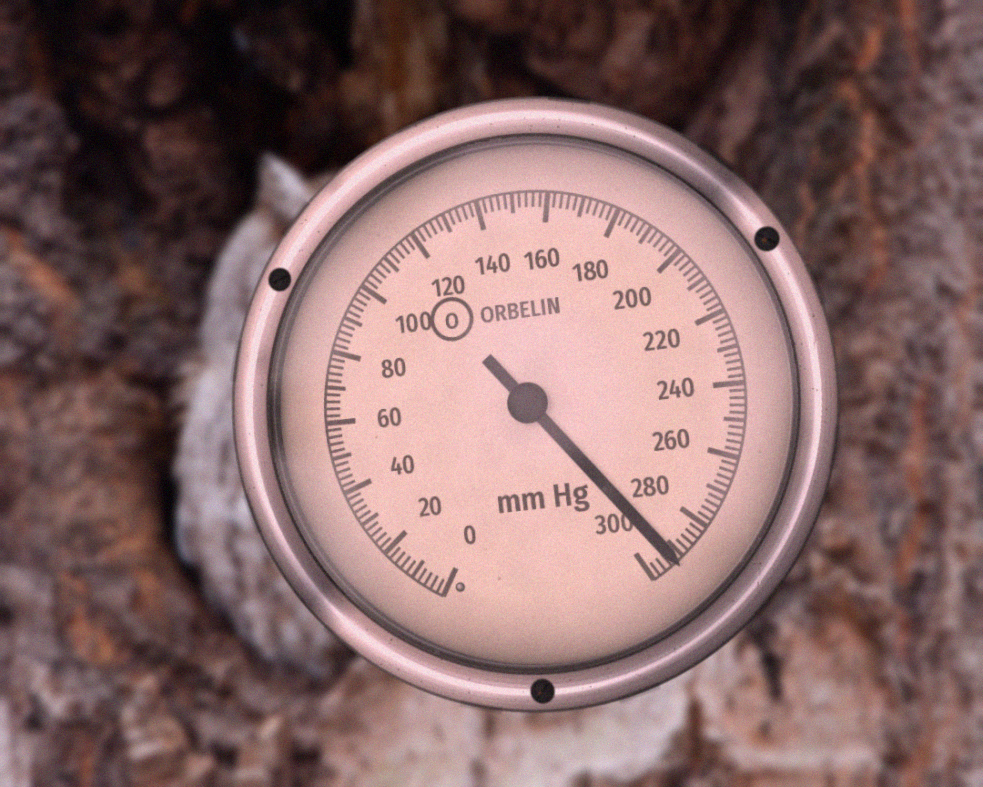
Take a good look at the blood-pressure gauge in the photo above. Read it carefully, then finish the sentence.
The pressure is 292 mmHg
